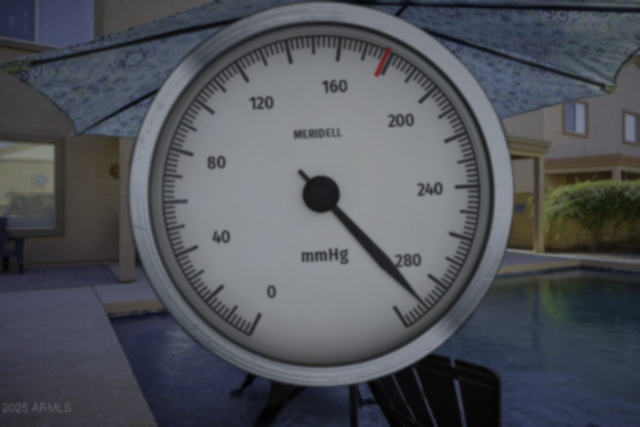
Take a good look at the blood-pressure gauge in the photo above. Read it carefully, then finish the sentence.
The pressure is 290 mmHg
